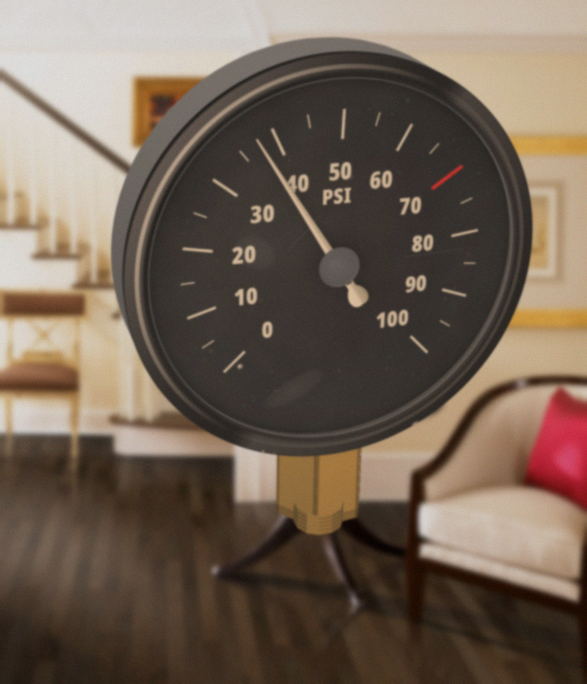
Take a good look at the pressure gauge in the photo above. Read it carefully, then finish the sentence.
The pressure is 37.5 psi
